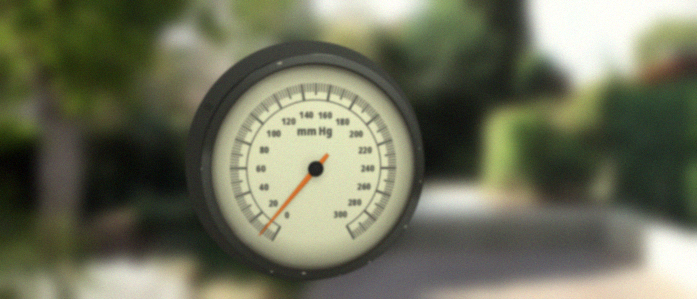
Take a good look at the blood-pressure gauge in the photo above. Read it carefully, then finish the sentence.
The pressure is 10 mmHg
